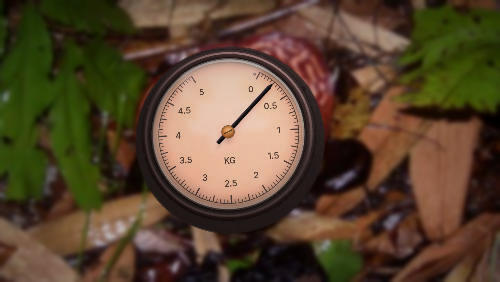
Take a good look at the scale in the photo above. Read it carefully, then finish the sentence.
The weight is 0.25 kg
